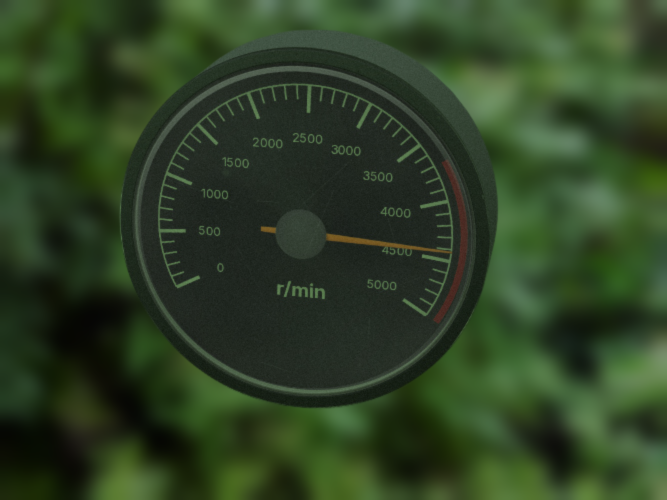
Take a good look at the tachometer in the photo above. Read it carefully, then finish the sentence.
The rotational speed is 4400 rpm
